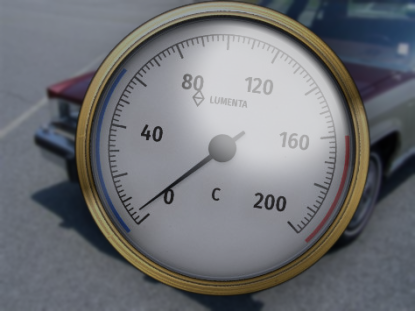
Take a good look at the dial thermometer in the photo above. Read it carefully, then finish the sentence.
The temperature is 4 °C
